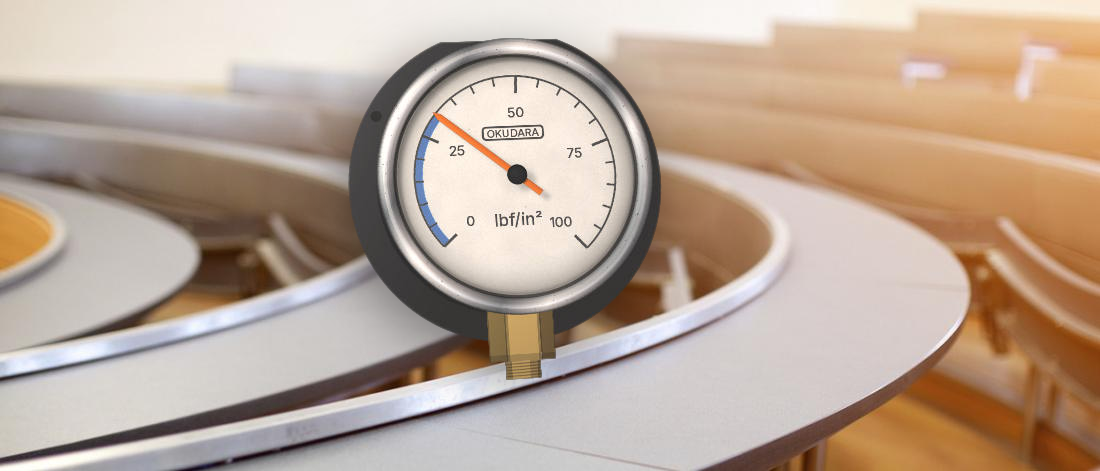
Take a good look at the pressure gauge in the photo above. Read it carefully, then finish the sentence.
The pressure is 30 psi
